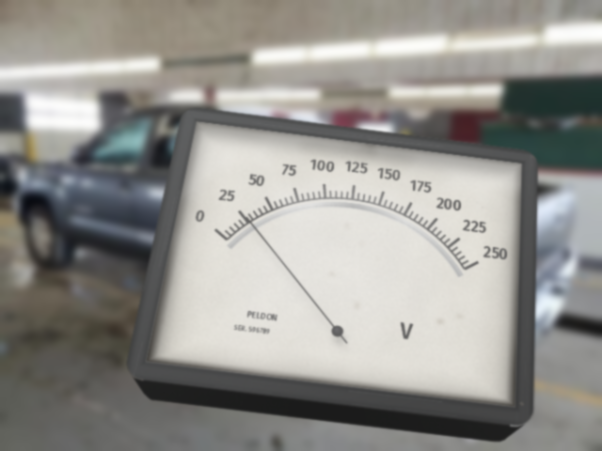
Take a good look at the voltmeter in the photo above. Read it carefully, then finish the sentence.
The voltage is 25 V
